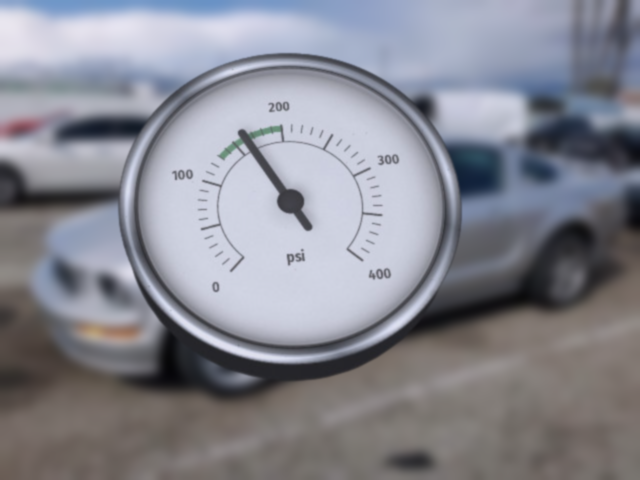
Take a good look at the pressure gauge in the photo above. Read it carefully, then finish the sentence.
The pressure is 160 psi
